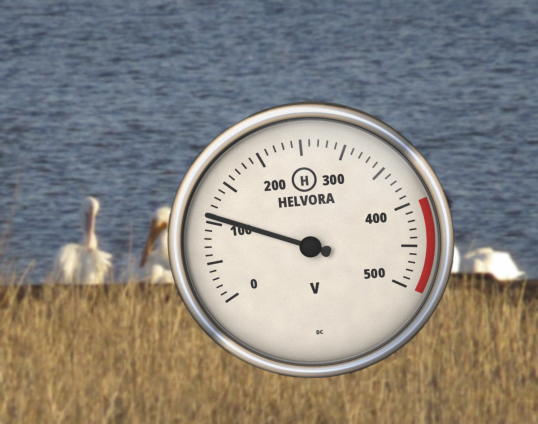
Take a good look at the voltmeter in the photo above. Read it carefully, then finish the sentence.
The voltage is 110 V
